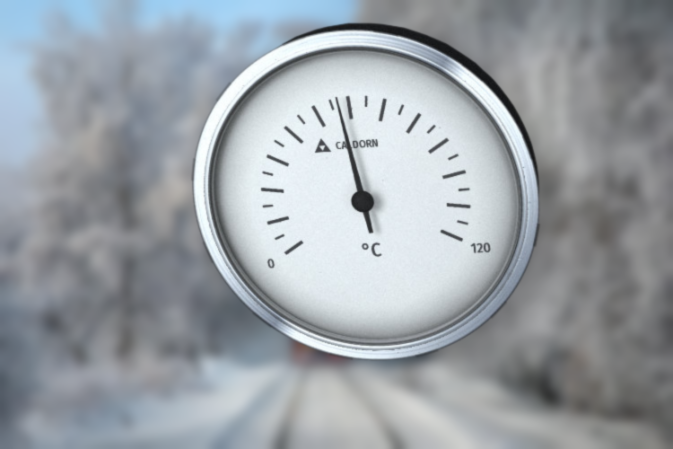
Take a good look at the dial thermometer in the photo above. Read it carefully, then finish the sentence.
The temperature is 57.5 °C
